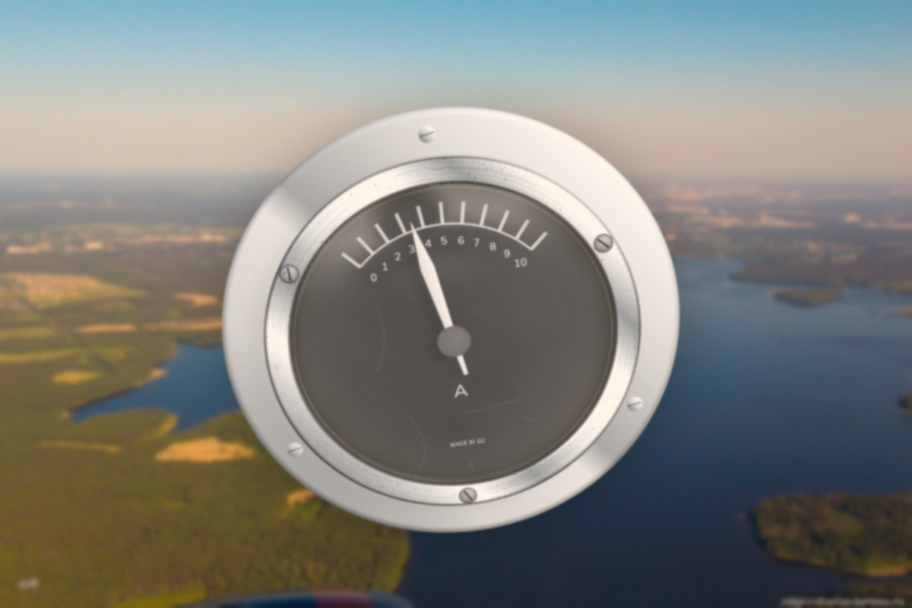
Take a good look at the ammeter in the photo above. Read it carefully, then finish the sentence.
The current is 3.5 A
